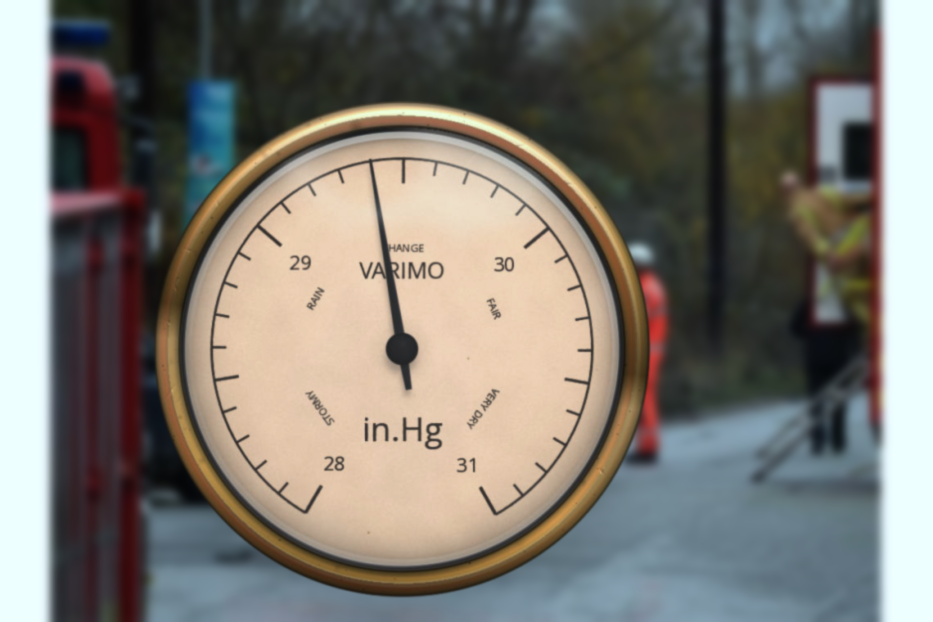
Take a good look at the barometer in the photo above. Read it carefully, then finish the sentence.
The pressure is 29.4 inHg
